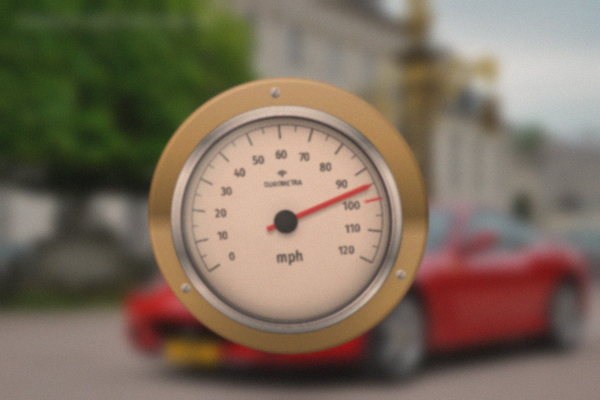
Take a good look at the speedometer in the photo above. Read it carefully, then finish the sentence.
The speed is 95 mph
